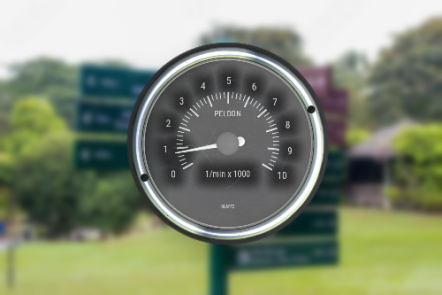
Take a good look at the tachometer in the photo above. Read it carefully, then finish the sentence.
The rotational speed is 800 rpm
